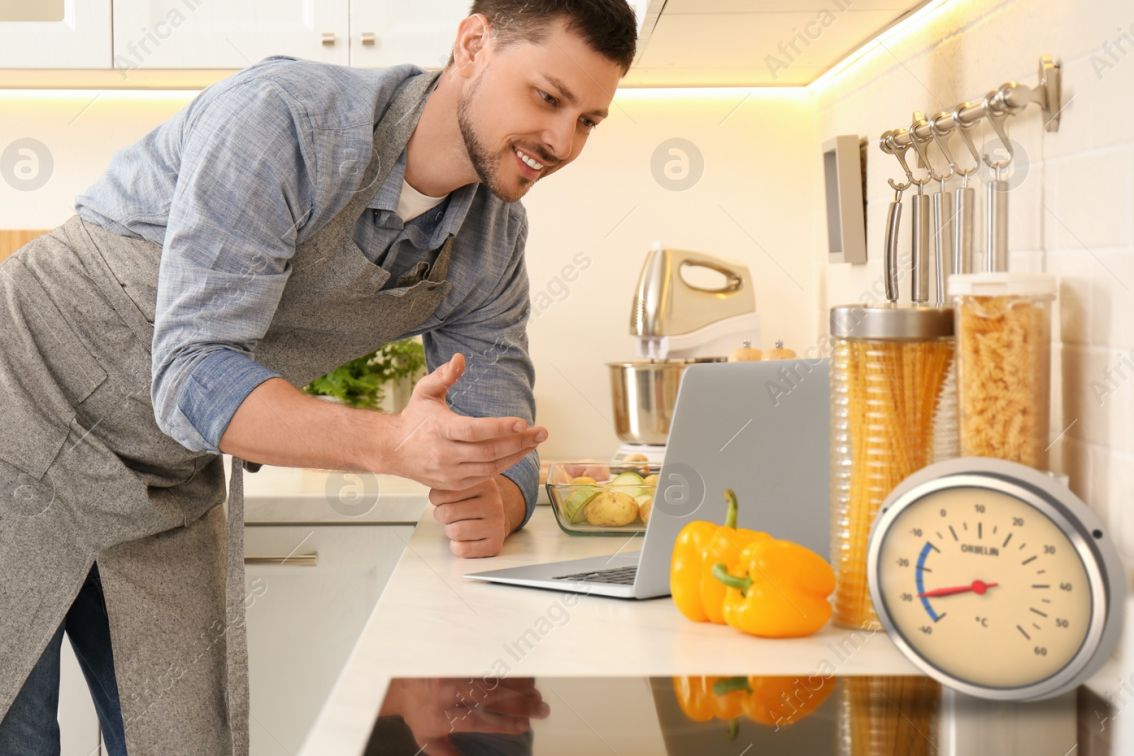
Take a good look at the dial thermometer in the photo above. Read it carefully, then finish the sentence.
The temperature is -30 °C
